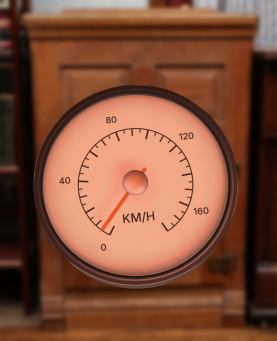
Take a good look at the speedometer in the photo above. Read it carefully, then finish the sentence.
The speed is 5 km/h
